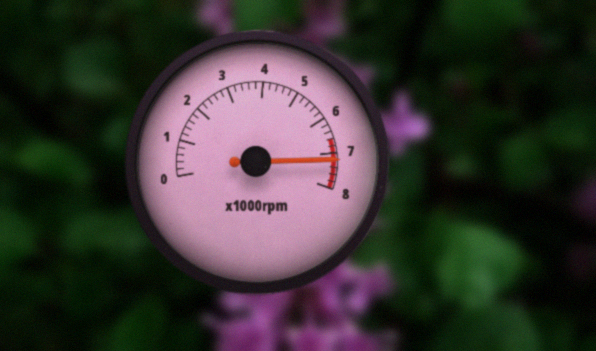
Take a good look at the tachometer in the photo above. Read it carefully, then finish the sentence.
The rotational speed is 7200 rpm
